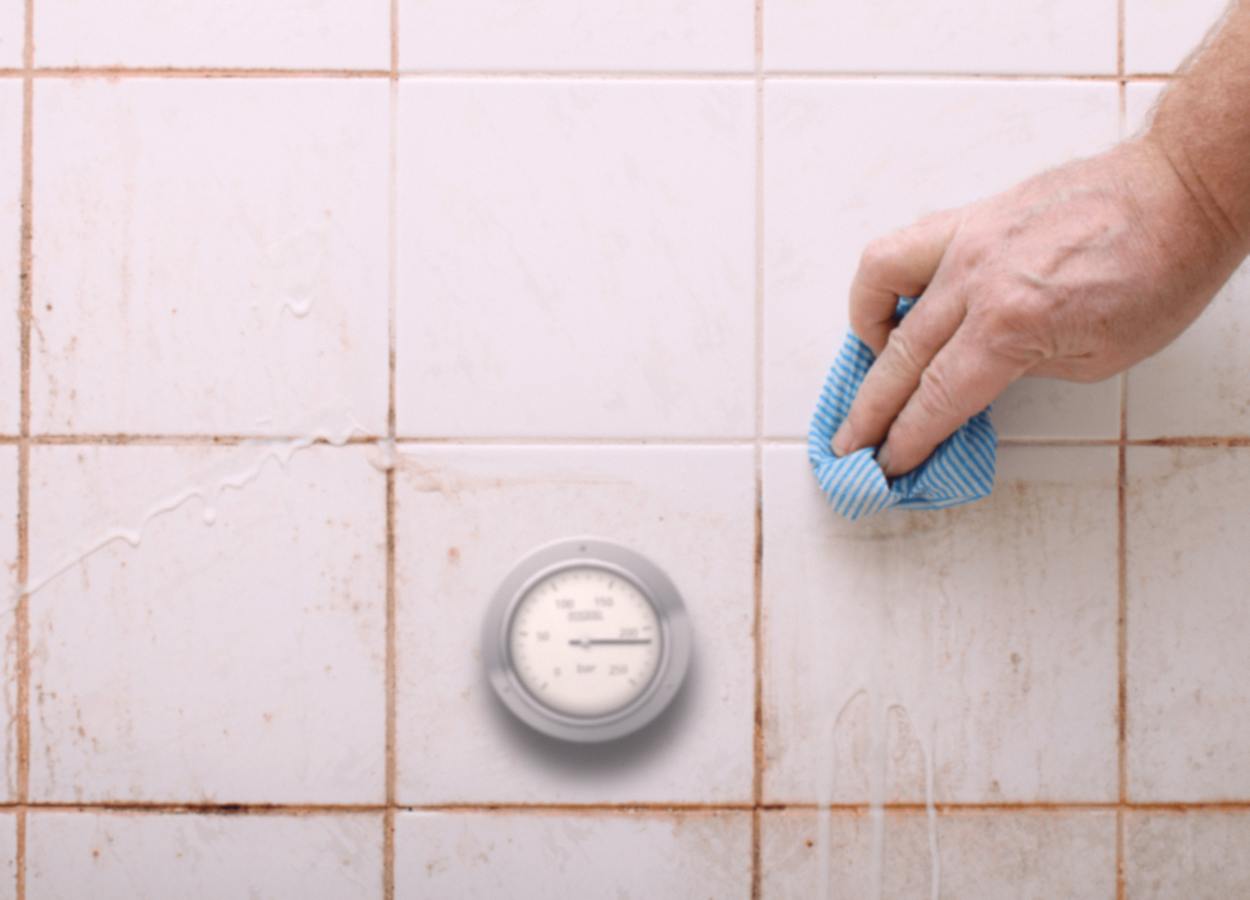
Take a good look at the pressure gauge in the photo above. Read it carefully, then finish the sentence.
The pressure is 210 bar
